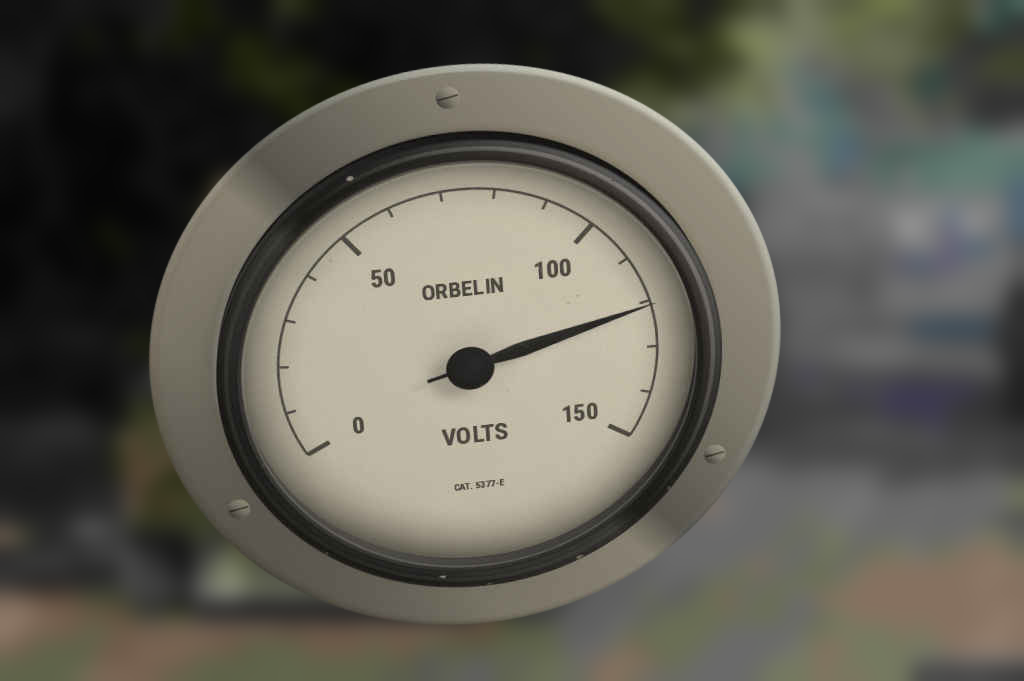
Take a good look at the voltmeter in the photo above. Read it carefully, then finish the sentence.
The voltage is 120 V
